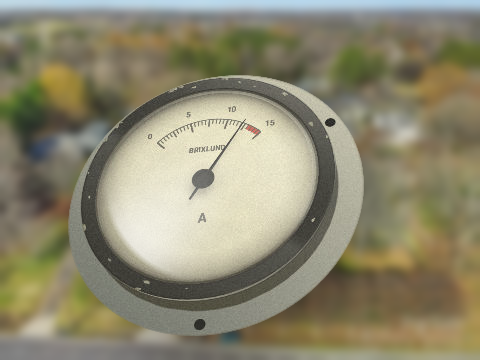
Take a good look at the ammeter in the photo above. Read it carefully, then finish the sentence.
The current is 12.5 A
